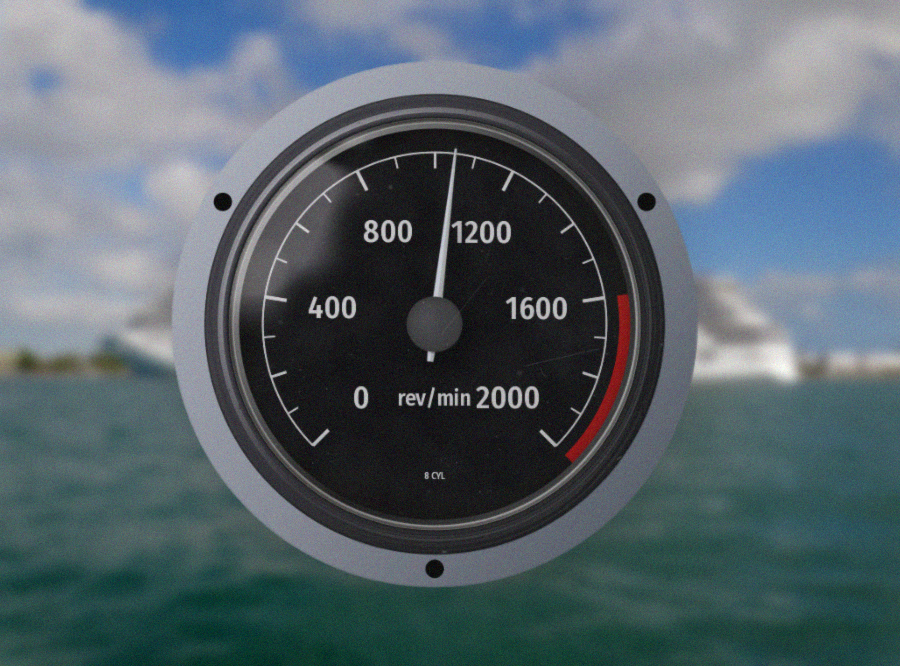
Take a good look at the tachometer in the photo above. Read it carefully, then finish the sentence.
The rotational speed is 1050 rpm
